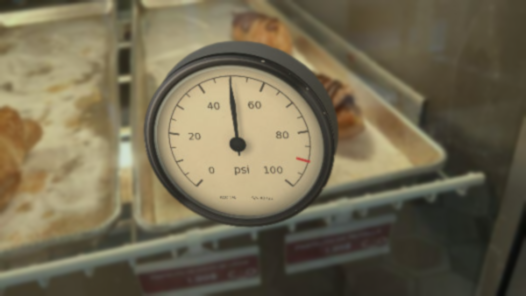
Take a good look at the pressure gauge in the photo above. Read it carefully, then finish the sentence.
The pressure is 50 psi
